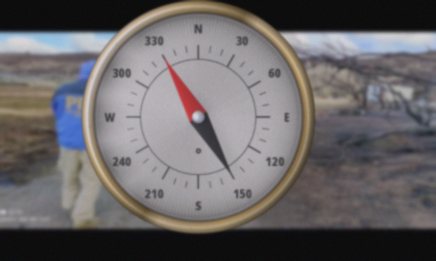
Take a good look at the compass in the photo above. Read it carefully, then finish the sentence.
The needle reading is 330 °
